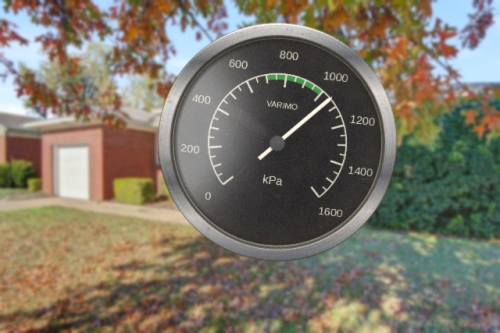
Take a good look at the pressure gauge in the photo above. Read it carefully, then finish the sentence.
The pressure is 1050 kPa
